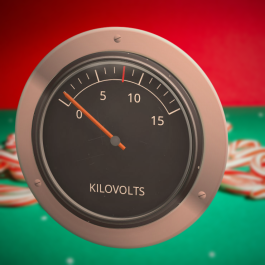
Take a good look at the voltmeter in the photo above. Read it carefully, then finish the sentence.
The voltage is 1 kV
